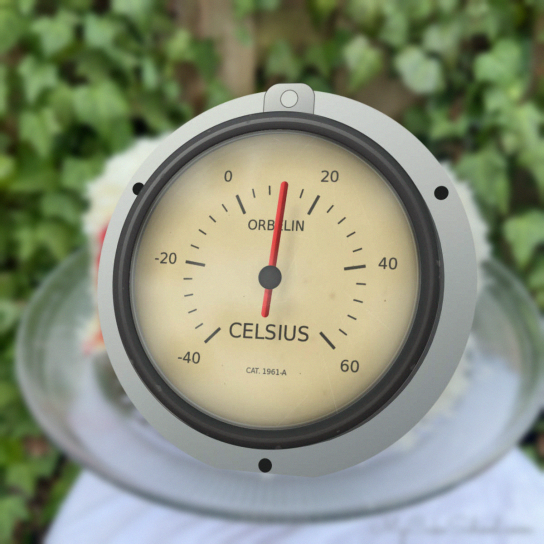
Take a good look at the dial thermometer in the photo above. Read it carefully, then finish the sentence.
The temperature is 12 °C
